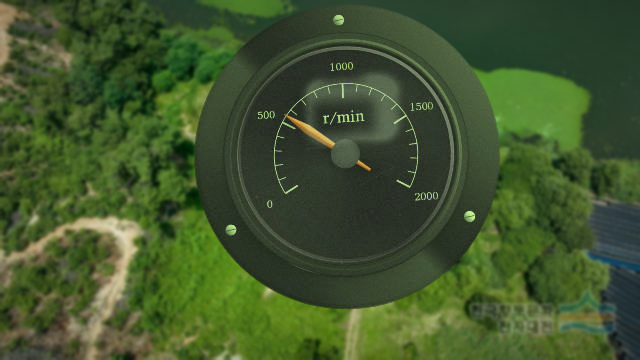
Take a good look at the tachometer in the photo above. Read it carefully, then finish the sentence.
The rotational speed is 550 rpm
